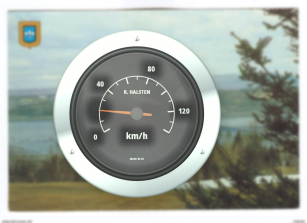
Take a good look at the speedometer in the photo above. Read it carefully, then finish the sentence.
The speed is 20 km/h
